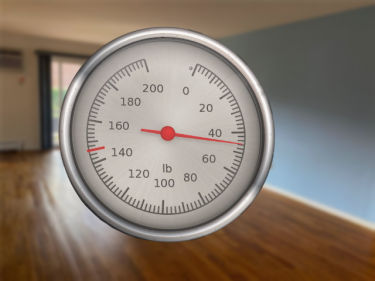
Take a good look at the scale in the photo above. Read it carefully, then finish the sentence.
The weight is 46 lb
